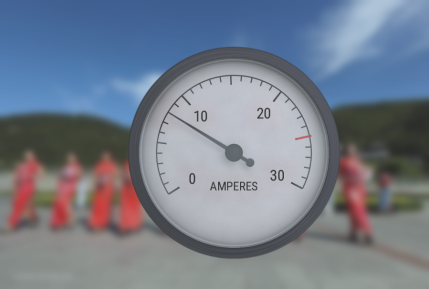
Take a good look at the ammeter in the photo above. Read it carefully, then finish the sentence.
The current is 8 A
